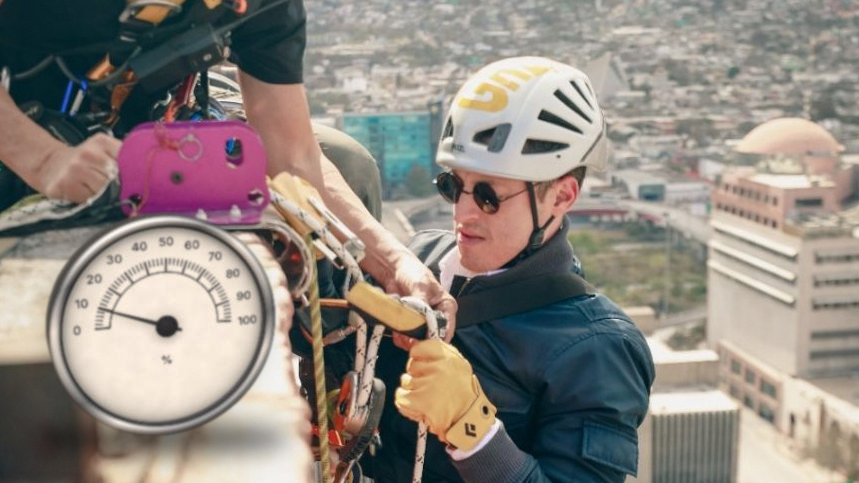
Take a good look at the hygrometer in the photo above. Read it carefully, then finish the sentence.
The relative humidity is 10 %
